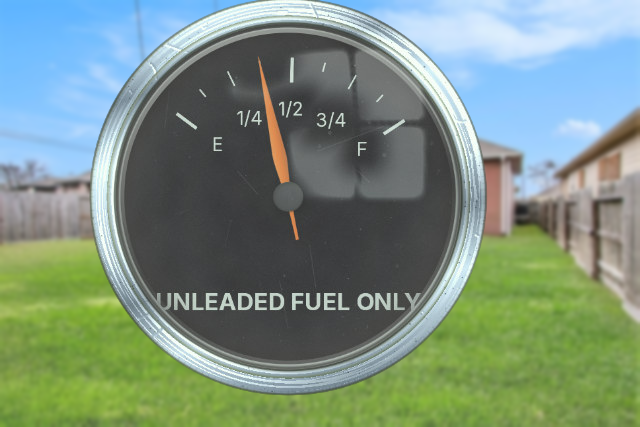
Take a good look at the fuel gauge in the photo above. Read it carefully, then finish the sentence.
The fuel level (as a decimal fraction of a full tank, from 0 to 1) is 0.375
